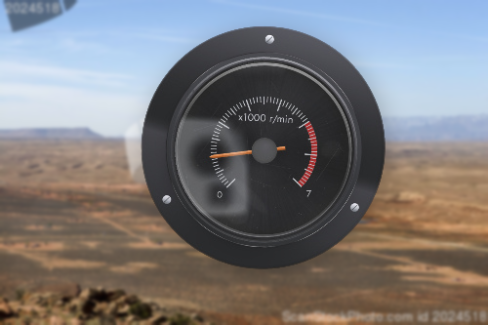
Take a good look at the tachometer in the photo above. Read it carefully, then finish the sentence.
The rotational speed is 1000 rpm
